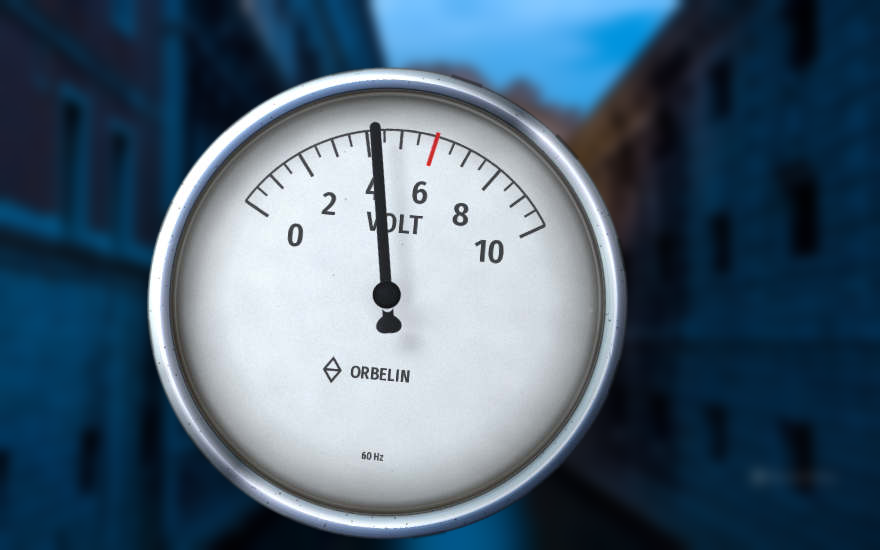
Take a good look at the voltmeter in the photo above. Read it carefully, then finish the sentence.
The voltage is 4.25 V
